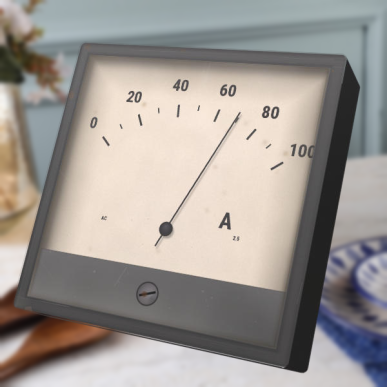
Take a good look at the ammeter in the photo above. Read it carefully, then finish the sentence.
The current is 70 A
